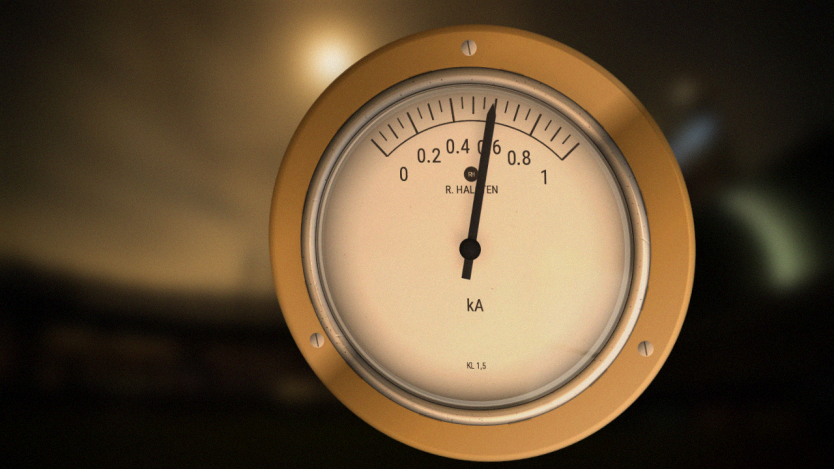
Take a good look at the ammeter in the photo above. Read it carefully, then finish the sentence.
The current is 0.6 kA
